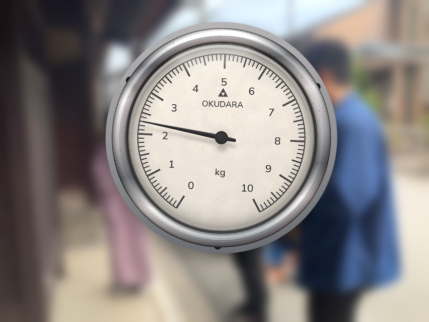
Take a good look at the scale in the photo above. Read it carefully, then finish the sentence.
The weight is 2.3 kg
